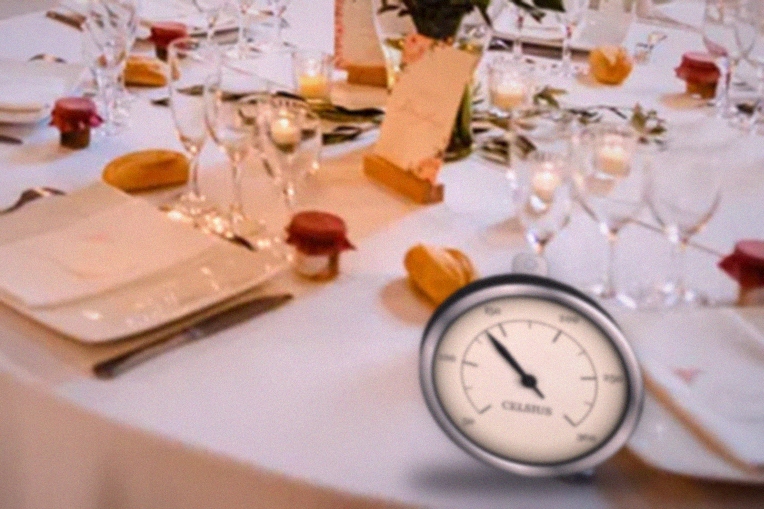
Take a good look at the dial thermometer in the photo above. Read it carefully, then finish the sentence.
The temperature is 137.5 °C
